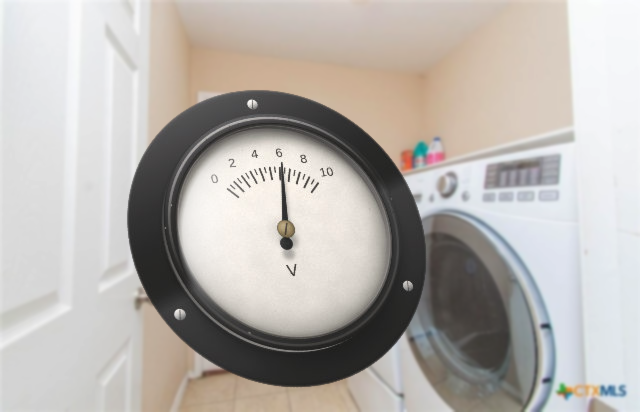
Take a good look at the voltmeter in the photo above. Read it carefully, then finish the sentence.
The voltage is 6 V
